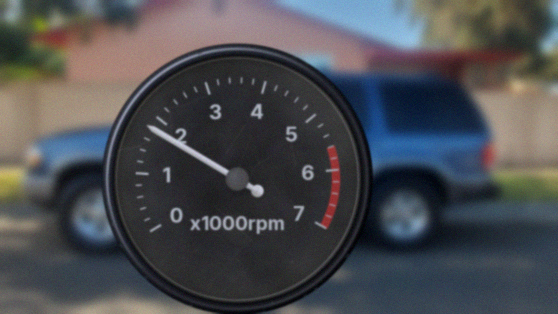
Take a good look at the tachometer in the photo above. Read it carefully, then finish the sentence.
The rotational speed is 1800 rpm
